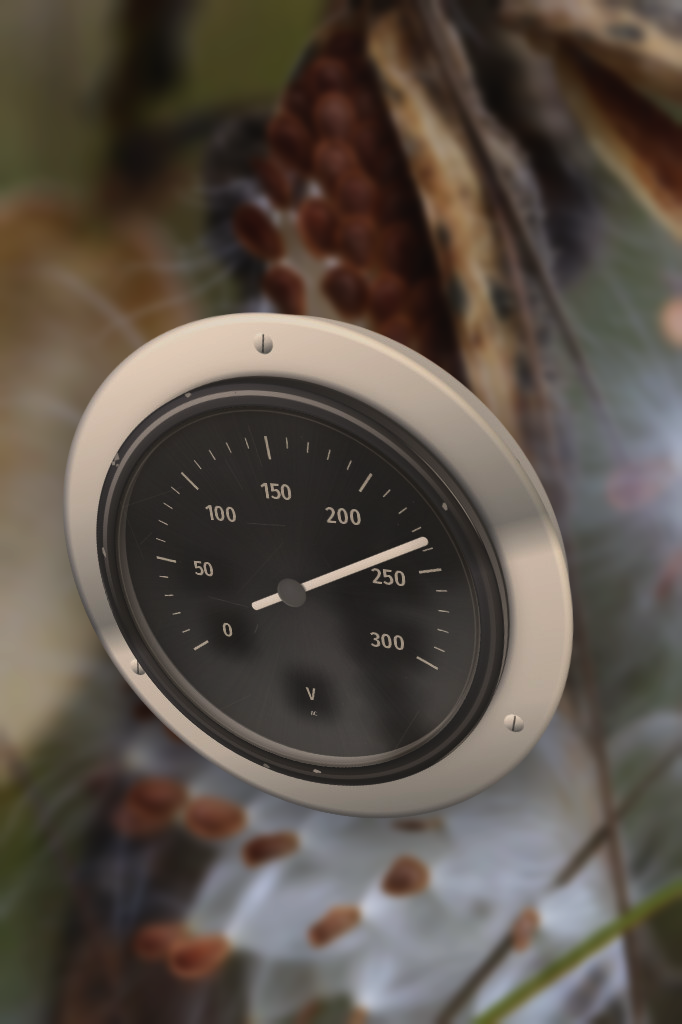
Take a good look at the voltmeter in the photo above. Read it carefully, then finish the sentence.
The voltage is 235 V
